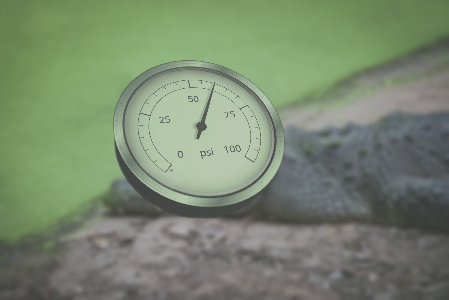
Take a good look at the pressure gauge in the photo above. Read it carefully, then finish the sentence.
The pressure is 60 psi
